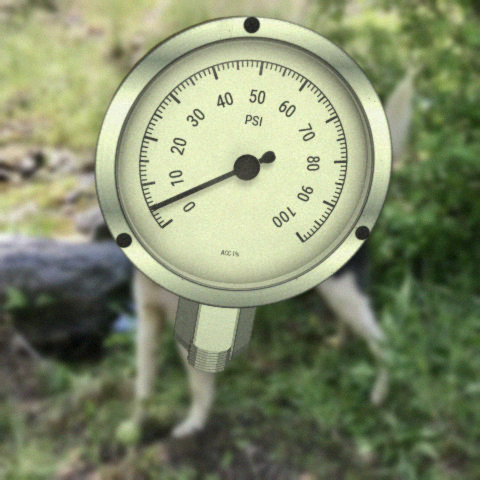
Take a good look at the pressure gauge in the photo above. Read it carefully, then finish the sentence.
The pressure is 5 psi
